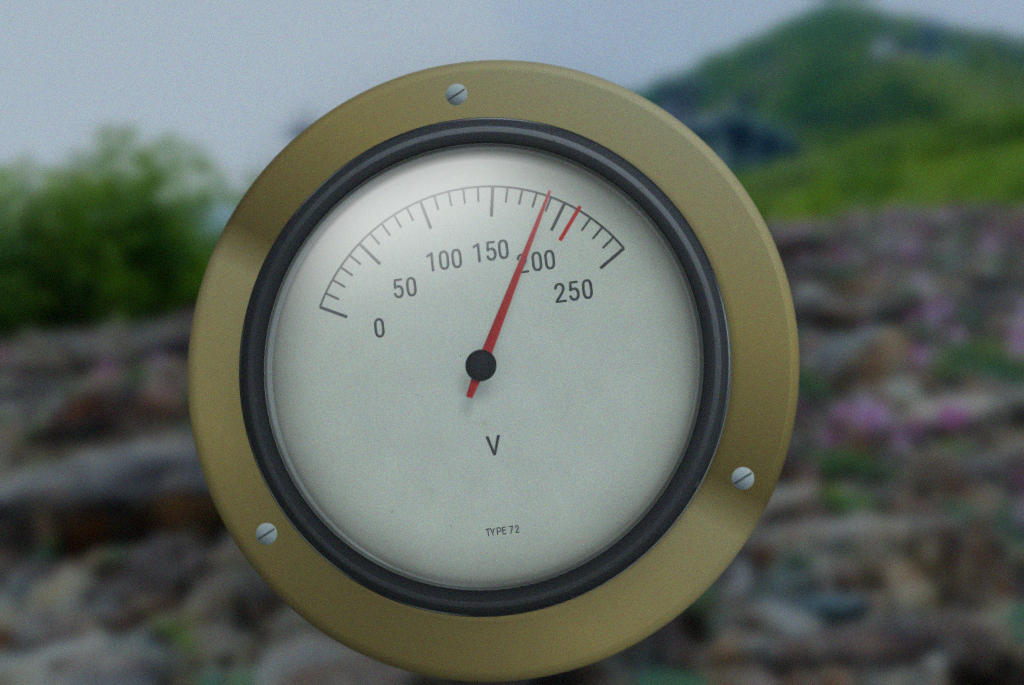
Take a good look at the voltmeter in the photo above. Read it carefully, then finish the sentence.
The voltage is 190 V
